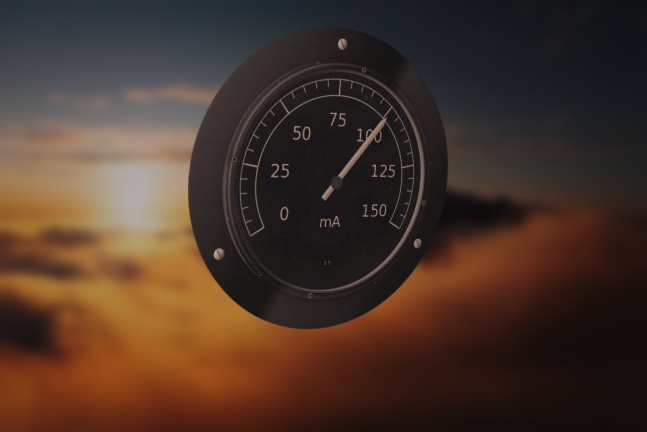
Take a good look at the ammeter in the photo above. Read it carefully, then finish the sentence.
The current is 100 mA
